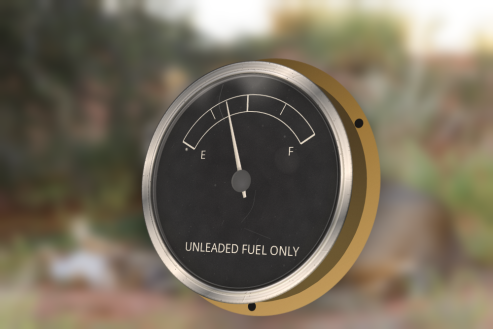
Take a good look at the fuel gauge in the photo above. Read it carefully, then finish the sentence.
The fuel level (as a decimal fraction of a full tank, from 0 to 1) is 0.375
